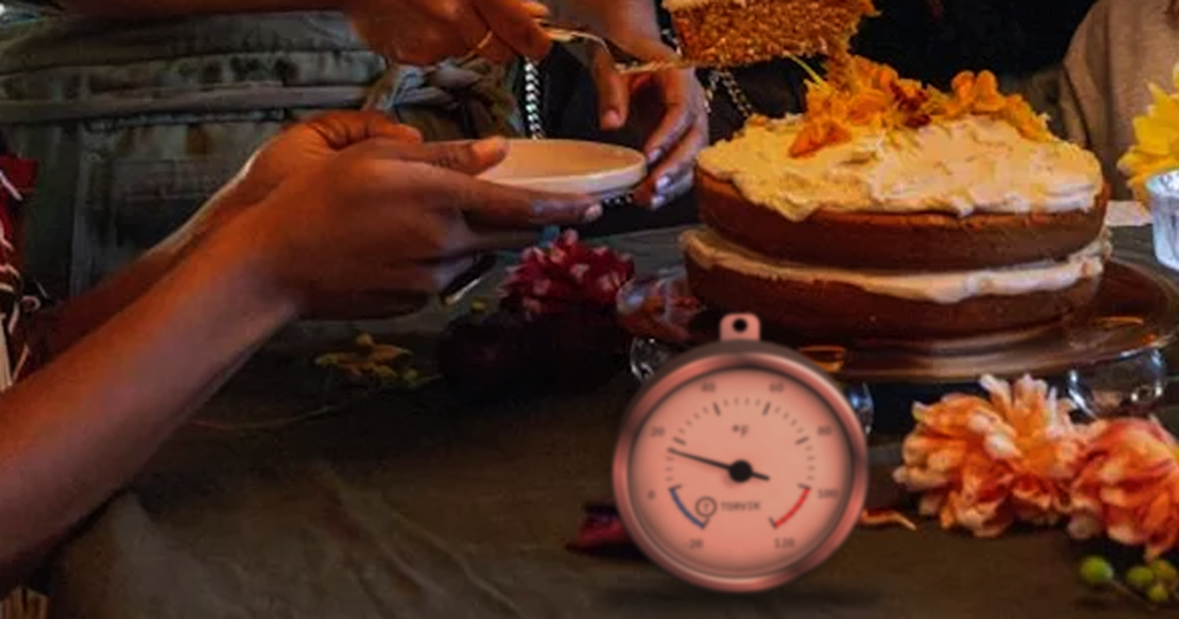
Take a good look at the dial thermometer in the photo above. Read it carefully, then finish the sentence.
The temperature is 16 °F
